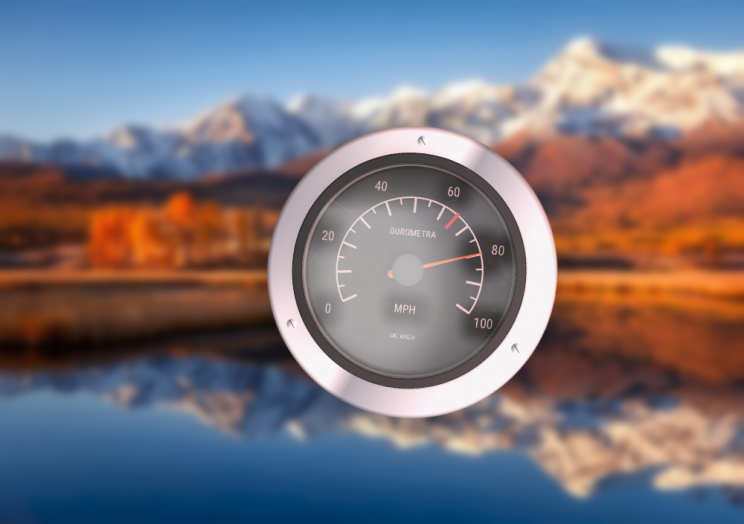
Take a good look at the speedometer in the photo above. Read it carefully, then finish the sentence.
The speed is 80 mph
